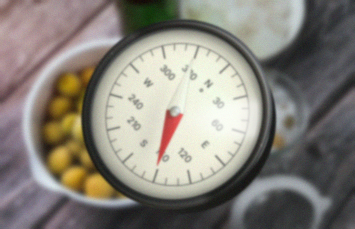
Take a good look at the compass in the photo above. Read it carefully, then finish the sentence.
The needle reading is 150 °
